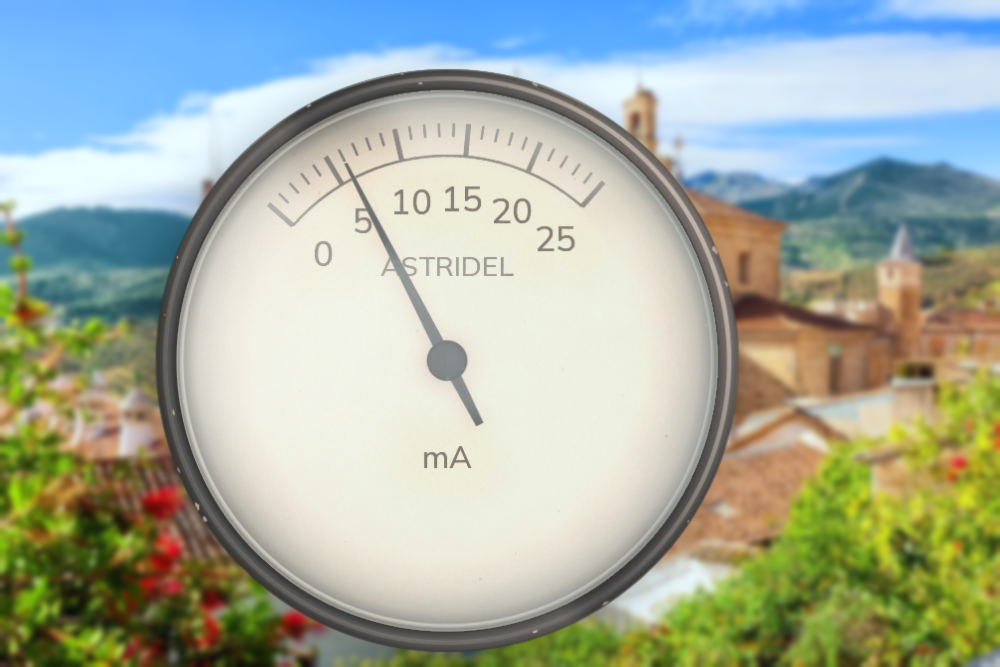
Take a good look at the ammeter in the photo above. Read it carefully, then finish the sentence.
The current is 6 mA
